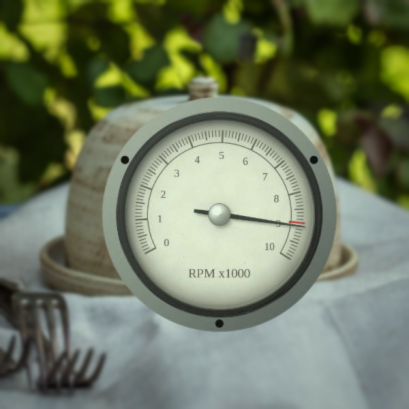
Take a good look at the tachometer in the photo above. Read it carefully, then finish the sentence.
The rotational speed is 9000 rpm
